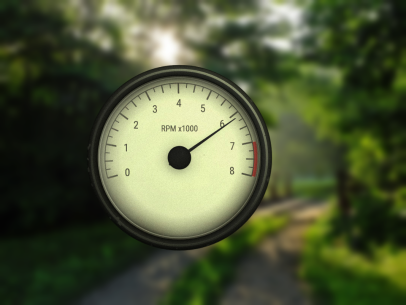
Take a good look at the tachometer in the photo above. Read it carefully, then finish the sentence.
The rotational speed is 6125 rpm
